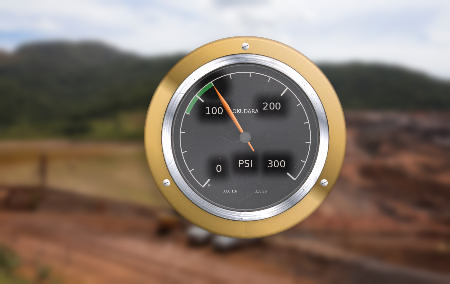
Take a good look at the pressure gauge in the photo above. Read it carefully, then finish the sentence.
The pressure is 120 psi
